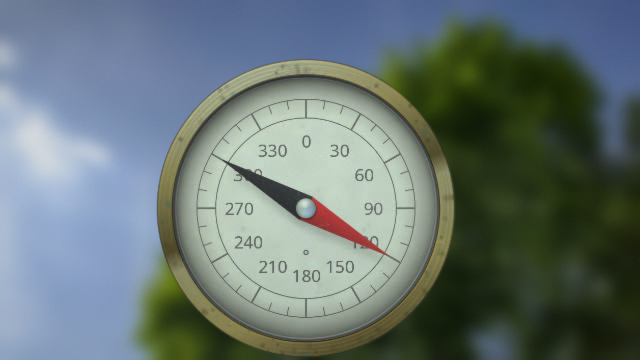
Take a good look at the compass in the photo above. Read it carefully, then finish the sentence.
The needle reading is 120 °
